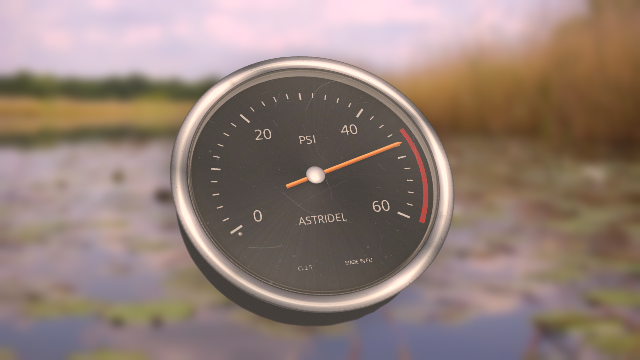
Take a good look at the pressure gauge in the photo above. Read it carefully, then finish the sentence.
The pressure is 48 psi
